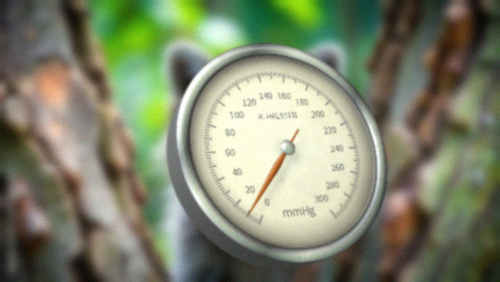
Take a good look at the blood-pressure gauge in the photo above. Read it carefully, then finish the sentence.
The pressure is 10 mmHg
